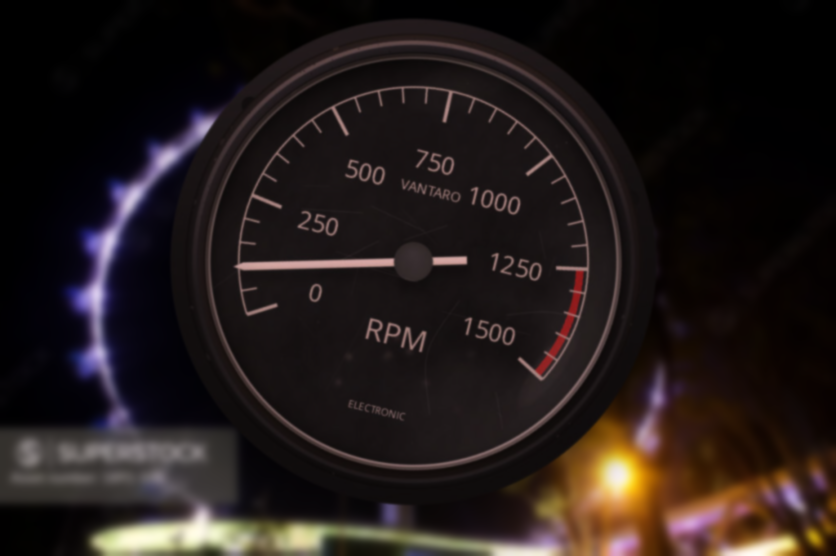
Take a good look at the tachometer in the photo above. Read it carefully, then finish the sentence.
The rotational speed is 100 rpm
